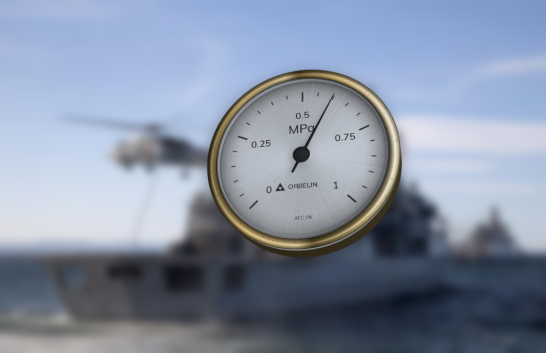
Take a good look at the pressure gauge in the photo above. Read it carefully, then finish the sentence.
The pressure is 0.6 MPa
